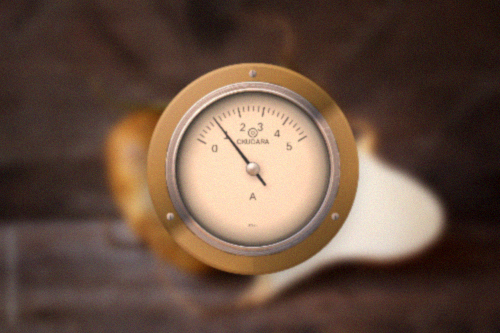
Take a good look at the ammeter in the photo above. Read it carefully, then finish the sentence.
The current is 1 A
